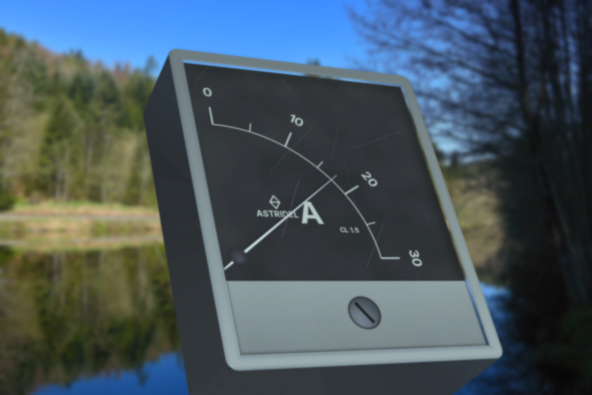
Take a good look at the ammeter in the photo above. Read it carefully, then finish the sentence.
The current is 17.5 A
